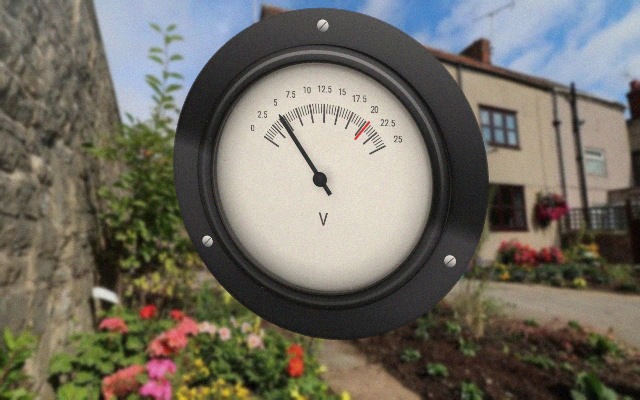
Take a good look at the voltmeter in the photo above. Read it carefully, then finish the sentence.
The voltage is 5 V
